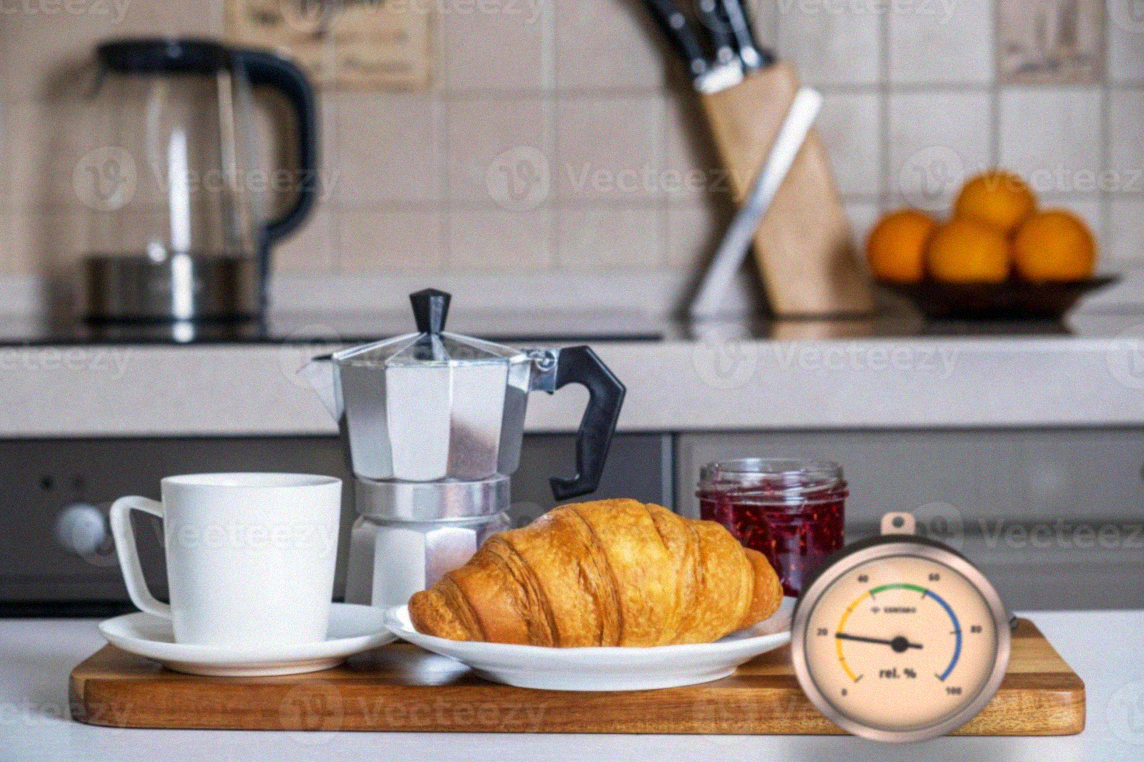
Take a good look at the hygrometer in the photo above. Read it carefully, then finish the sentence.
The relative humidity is 20 %
